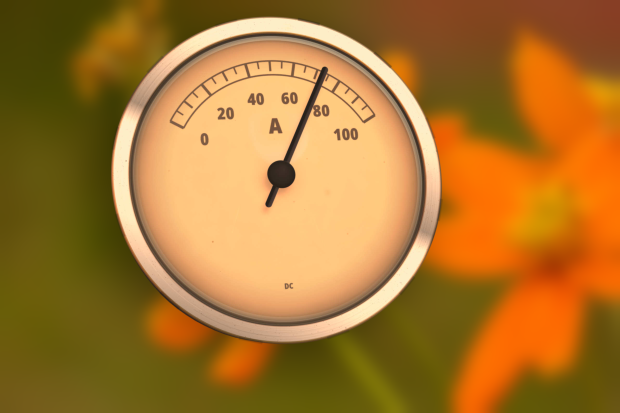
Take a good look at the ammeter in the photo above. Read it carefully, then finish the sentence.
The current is 72.5 A
